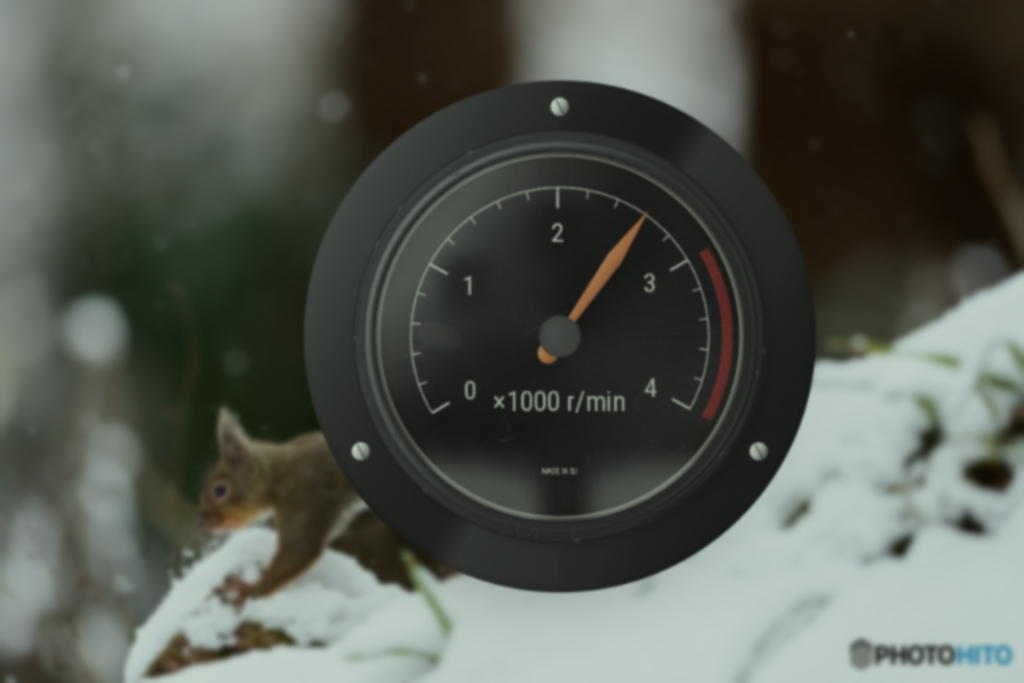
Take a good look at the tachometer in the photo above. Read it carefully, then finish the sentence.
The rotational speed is 2600 rpm
